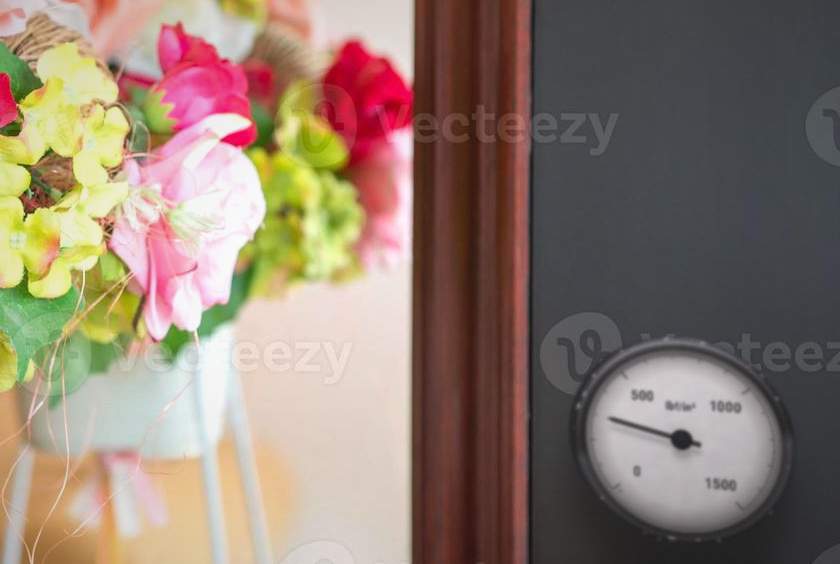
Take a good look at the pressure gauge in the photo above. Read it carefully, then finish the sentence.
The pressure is 300 psi
